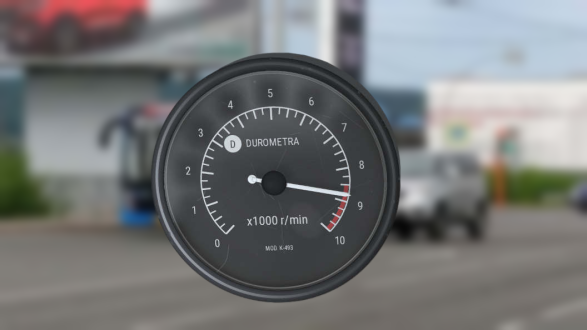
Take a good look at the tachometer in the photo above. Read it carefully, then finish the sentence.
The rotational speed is 8750 rpm
